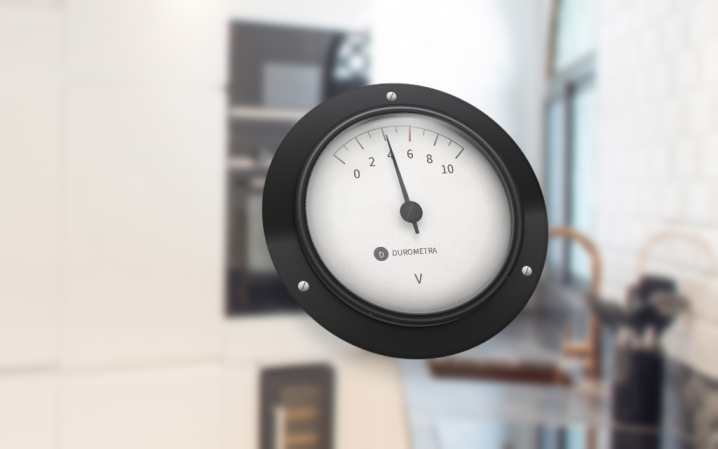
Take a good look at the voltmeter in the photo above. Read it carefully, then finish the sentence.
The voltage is 4 V
